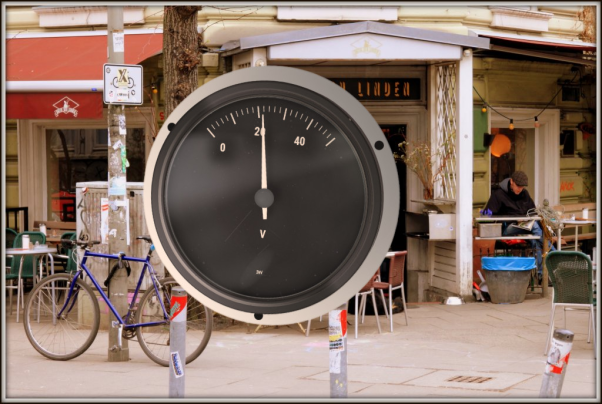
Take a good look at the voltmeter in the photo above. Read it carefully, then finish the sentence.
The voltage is 22 V
